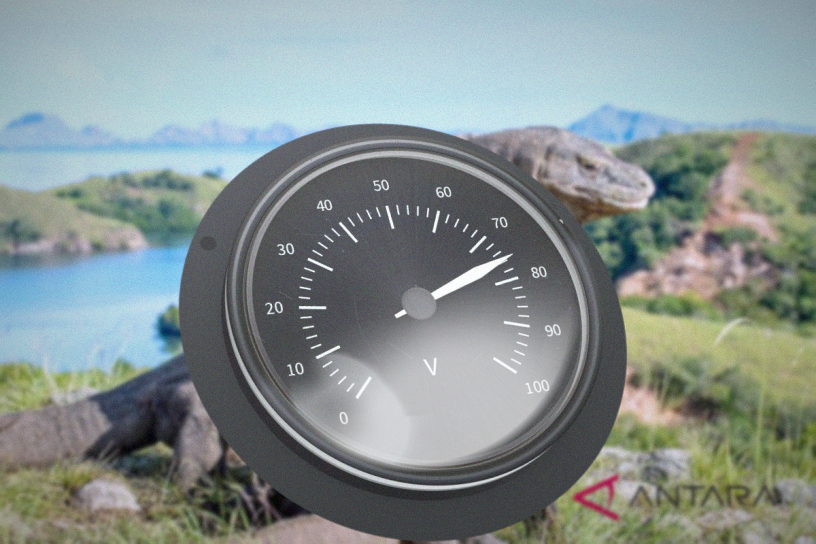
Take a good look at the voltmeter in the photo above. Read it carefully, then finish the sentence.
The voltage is 76 V
